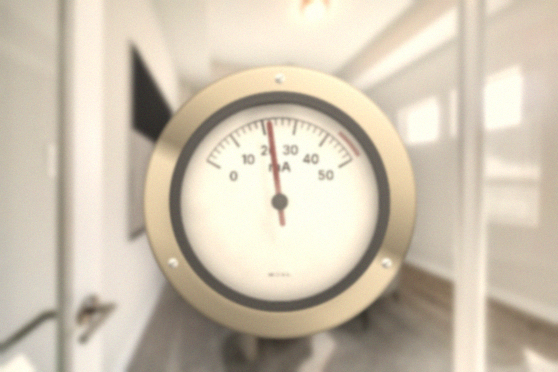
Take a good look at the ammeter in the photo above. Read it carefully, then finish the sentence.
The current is 22 mA
